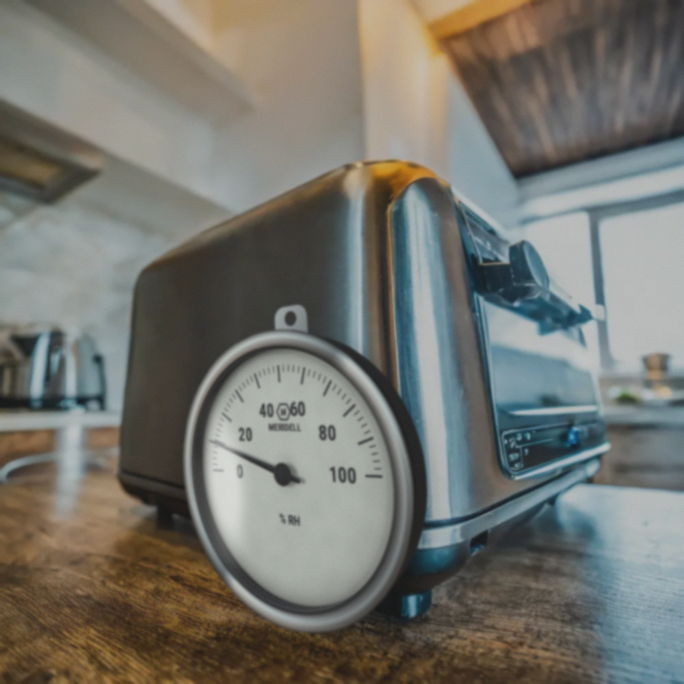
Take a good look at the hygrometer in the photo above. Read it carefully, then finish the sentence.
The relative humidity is 10 %
